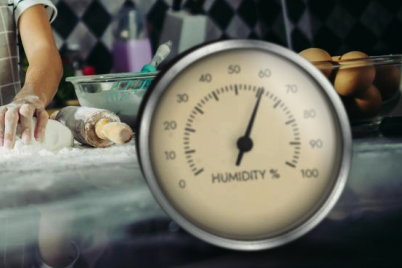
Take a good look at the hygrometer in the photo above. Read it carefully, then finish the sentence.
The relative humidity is 60 %
